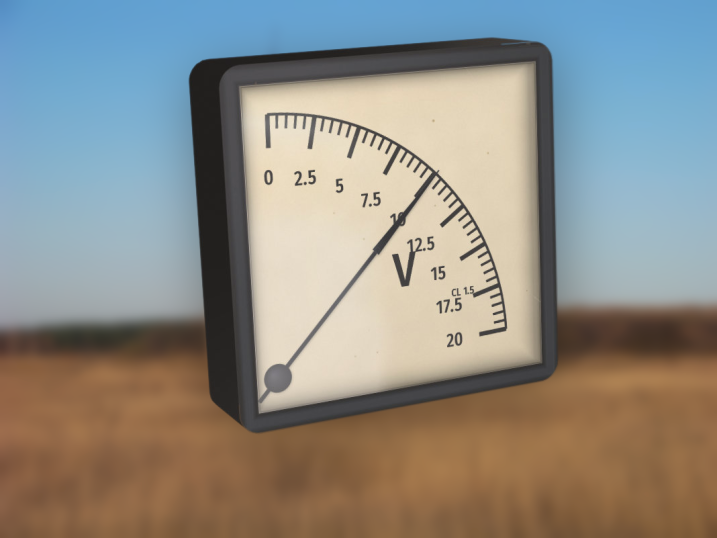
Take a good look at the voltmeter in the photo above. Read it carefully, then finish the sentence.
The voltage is 10 V
